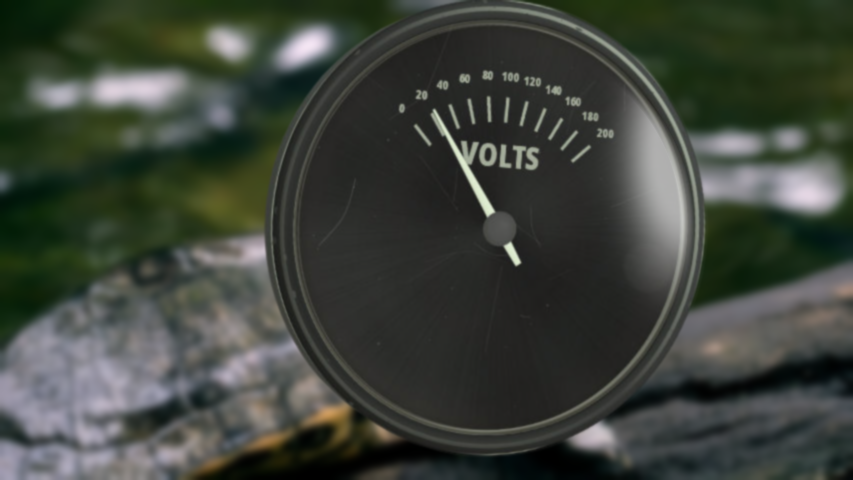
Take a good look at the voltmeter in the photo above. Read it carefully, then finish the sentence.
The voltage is 20 V
